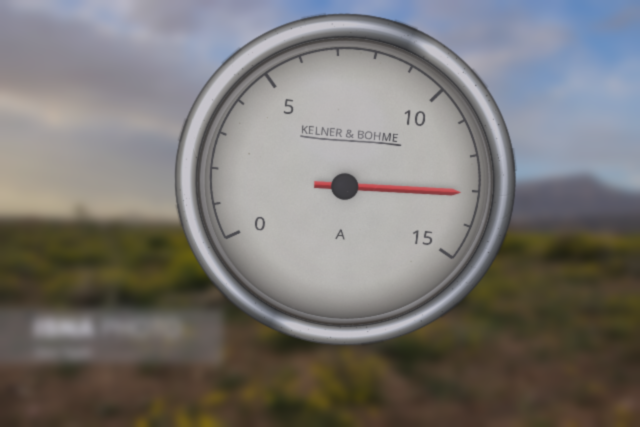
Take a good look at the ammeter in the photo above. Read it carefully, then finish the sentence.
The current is 13 A
